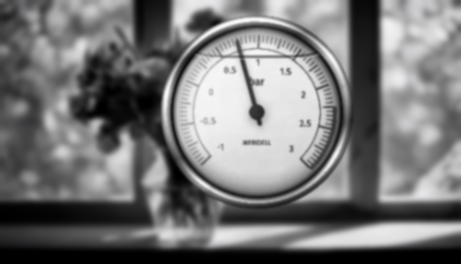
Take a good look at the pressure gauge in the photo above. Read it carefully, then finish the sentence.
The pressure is 0.75 bar
